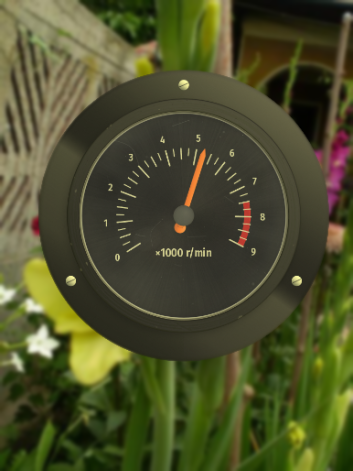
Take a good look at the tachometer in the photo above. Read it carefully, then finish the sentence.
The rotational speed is 5250 rpm
